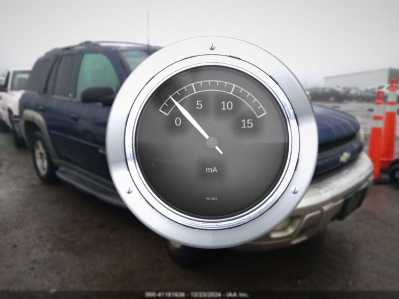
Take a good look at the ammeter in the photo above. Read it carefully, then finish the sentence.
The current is 2 mA
